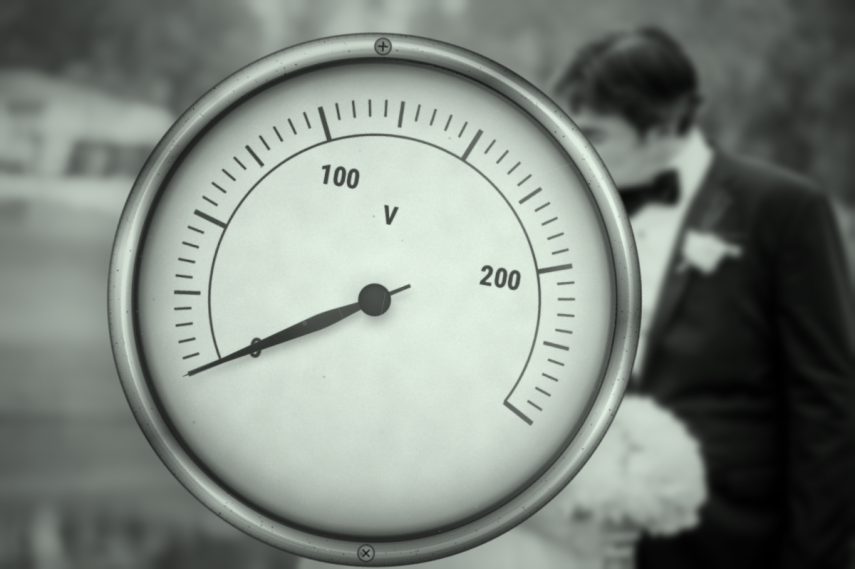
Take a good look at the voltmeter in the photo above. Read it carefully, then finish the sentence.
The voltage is 0 V
